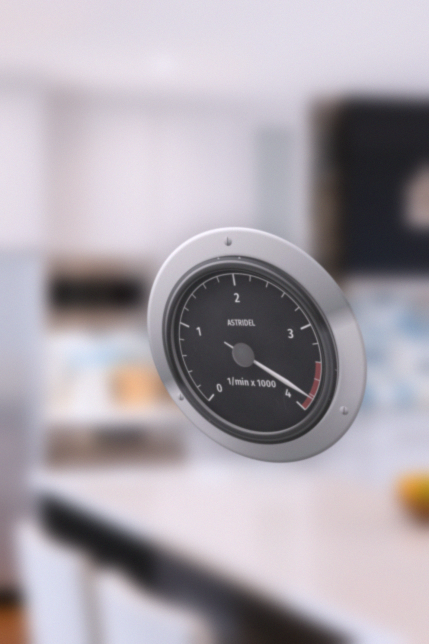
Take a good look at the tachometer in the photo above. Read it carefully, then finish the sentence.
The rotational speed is 3800 rpm
